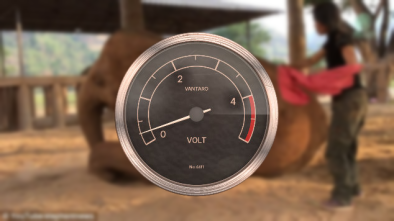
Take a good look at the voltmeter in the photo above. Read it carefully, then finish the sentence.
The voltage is 0.25 V
